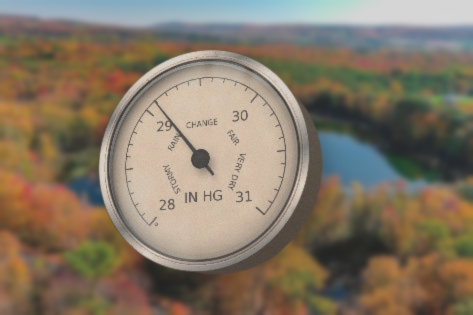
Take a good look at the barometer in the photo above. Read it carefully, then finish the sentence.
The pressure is 29.1 inHg
